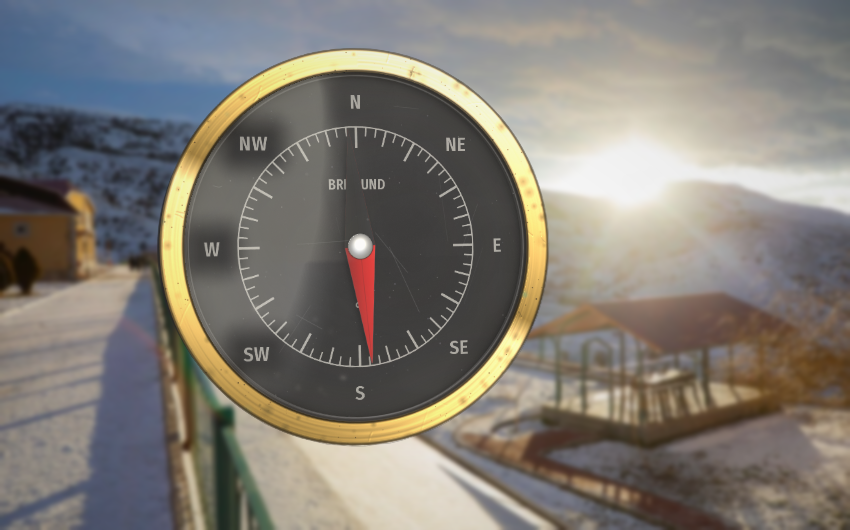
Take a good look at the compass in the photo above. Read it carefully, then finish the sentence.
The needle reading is 175 °
